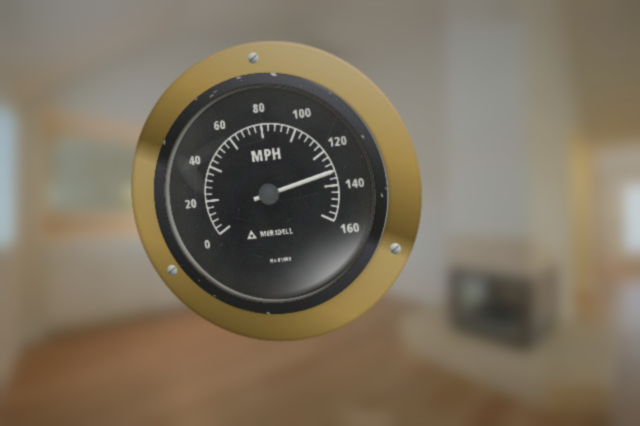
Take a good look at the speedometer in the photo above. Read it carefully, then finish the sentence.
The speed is 132 mph
